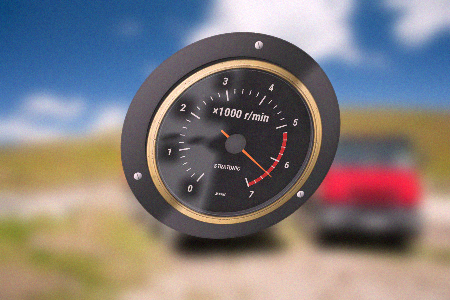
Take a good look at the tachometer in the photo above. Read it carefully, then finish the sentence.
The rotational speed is 6400 rpm
